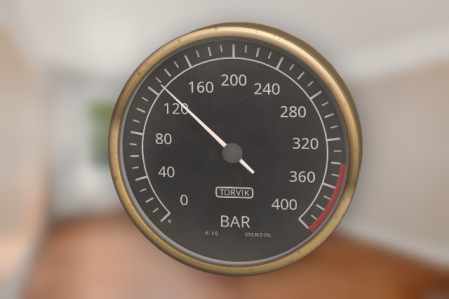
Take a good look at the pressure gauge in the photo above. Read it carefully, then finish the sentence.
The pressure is 130 bar
